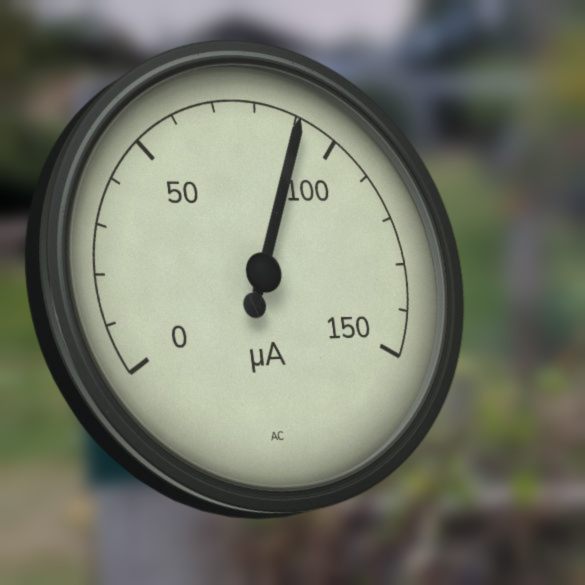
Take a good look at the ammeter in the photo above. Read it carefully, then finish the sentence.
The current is 90 µA
